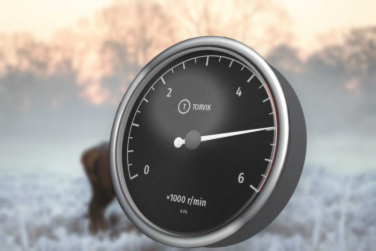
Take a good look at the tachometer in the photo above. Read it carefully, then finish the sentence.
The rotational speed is 5000 rpm
